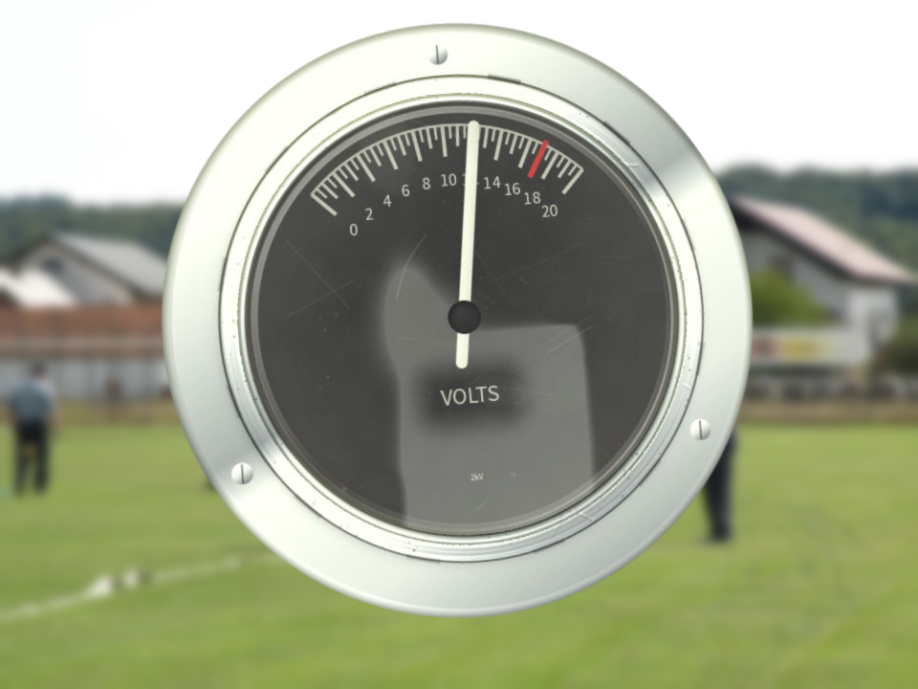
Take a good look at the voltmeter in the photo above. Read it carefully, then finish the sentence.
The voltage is 12 V
